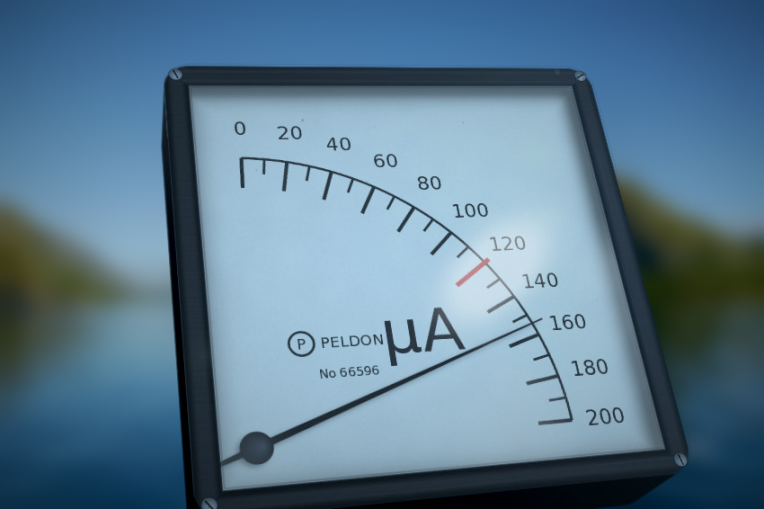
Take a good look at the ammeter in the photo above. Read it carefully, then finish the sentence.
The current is 155 µA
